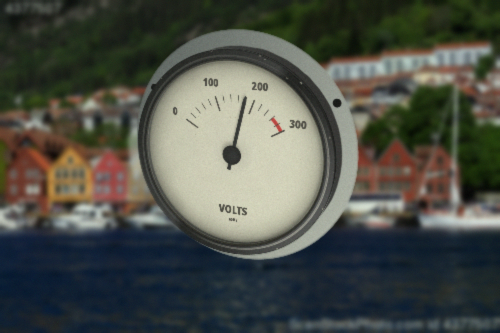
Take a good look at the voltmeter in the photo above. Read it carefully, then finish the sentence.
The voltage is 180 V
